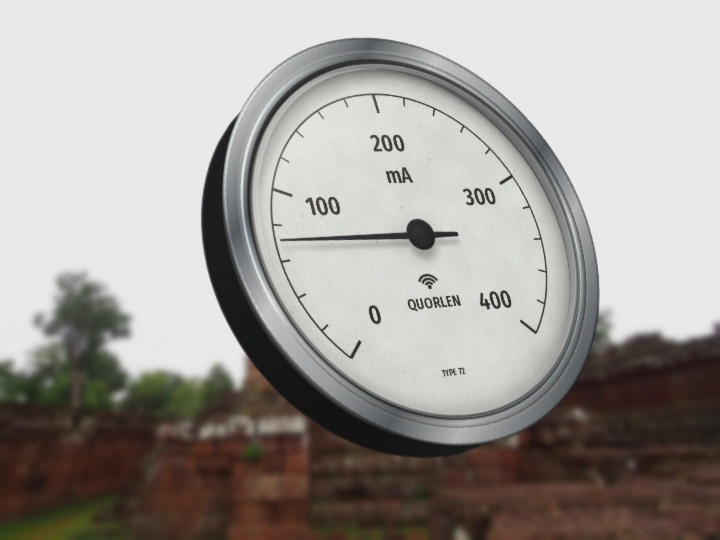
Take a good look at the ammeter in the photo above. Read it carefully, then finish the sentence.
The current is 70 mA
